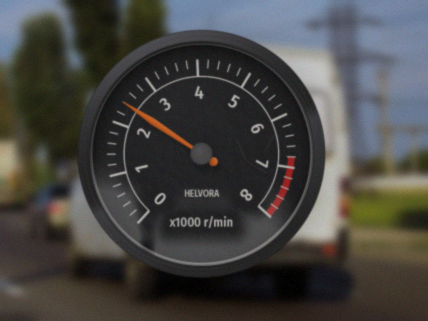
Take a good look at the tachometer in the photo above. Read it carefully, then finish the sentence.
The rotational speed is 2400 rpm
